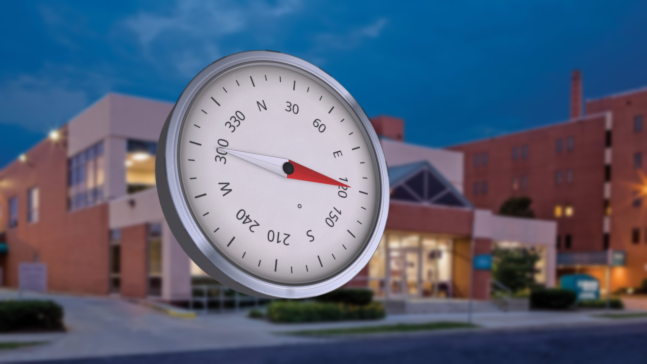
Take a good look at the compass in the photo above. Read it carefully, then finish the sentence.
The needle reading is 120 °
